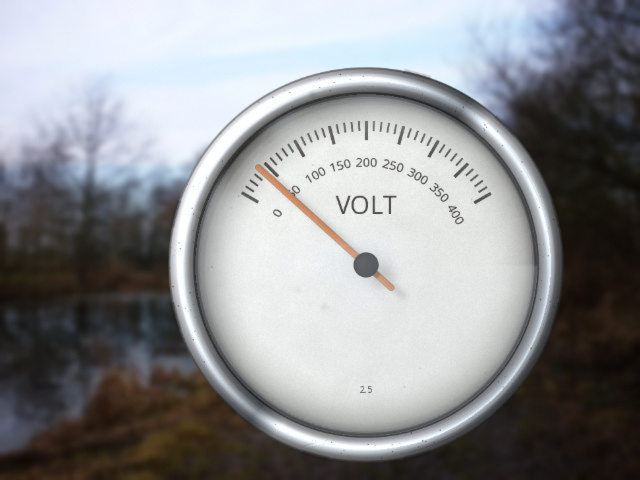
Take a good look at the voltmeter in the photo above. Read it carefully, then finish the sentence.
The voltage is 40 V
